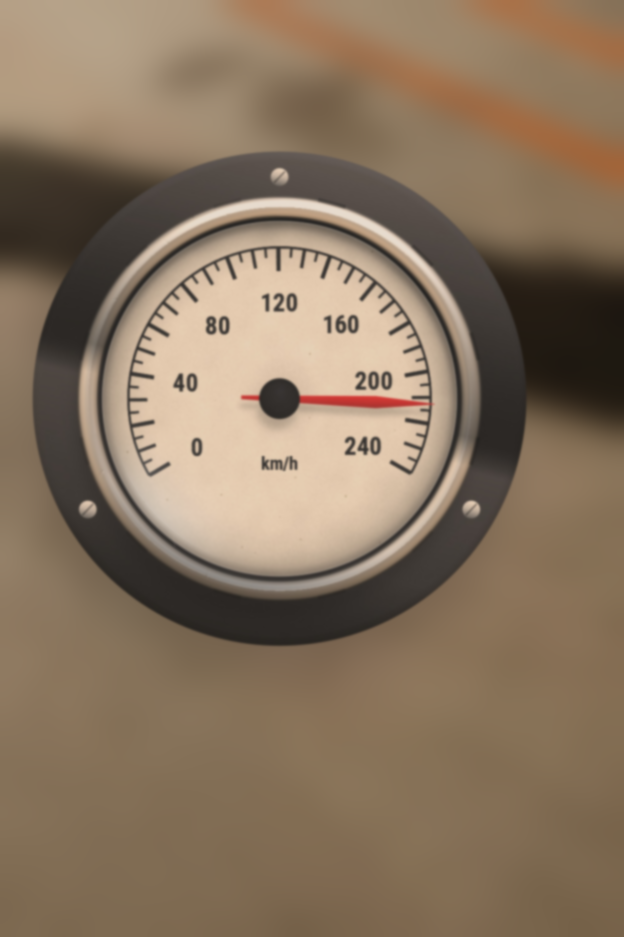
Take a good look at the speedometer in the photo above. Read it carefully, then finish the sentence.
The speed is 212.5 km/h
